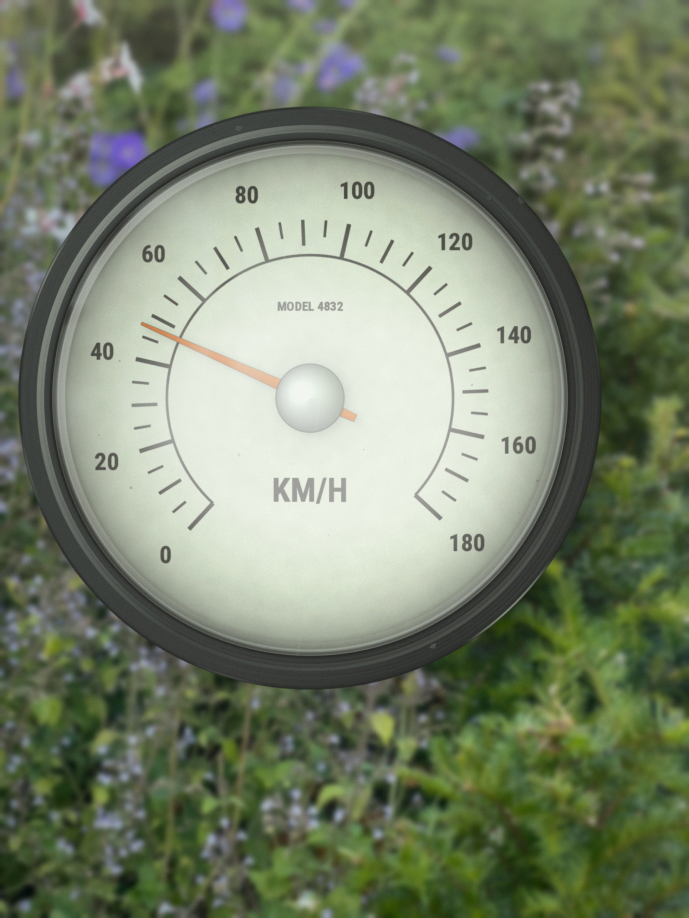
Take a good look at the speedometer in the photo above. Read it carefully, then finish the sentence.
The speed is 47.5 km/h
